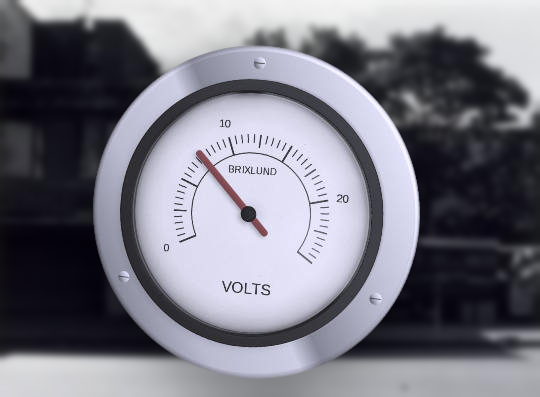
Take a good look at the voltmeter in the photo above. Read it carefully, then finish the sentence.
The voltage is 7.5 V
